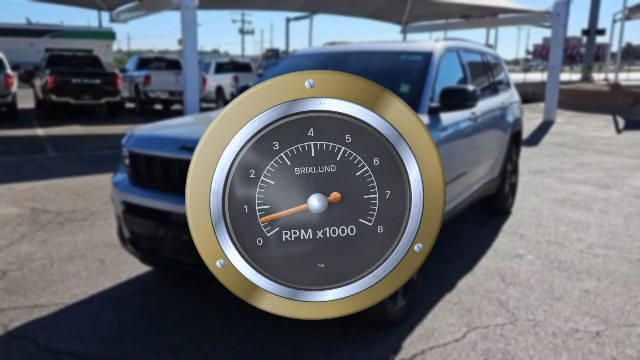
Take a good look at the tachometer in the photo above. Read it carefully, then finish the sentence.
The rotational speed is 600 rpm
